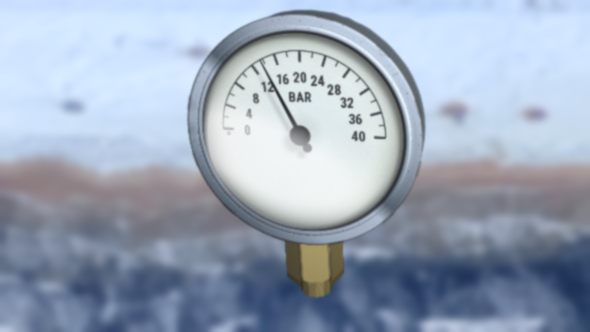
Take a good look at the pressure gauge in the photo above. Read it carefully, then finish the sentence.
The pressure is 14 bar
